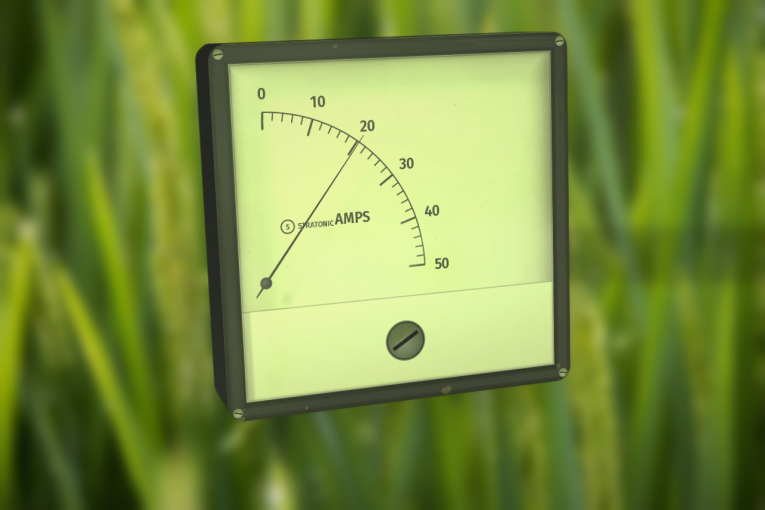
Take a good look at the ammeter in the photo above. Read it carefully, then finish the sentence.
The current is 20 A
